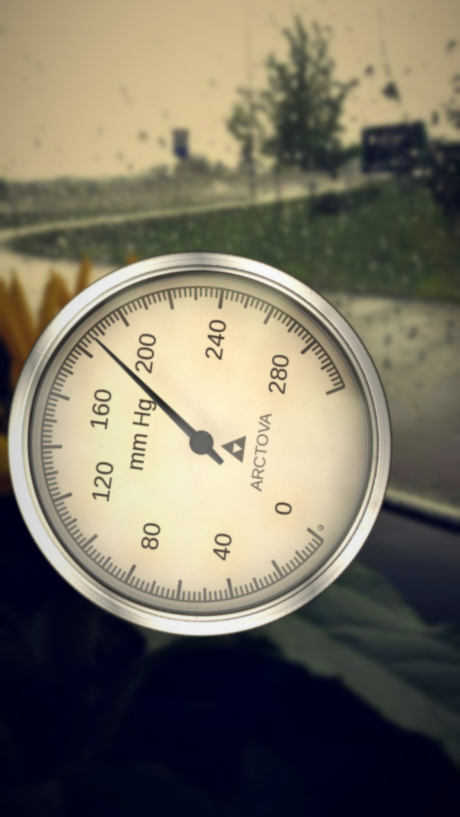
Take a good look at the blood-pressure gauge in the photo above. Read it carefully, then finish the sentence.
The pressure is 186 mmHg
